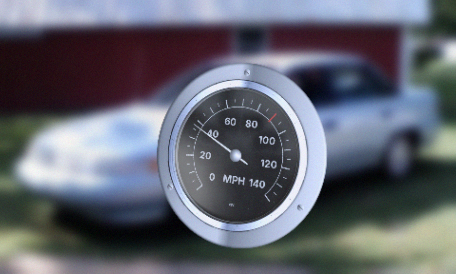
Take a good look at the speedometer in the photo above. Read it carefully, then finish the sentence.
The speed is 37.5 mph
